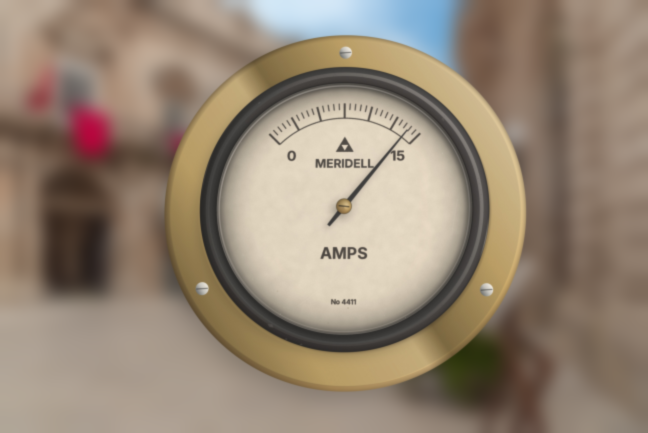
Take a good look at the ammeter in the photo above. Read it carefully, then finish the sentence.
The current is 14 A
